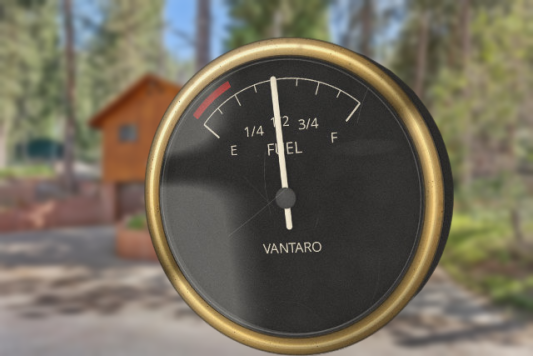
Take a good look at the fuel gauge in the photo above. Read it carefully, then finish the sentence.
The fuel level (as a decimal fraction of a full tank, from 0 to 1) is 0.5
